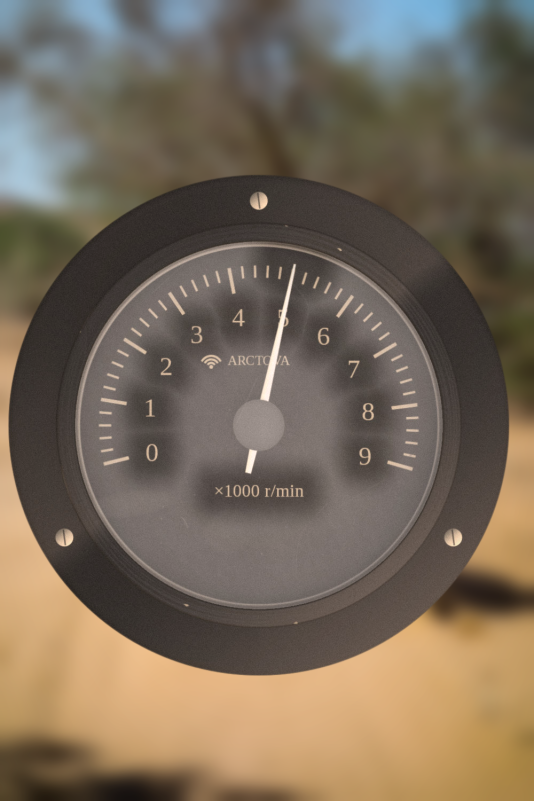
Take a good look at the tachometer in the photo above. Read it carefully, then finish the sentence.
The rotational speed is 5000 rpm
